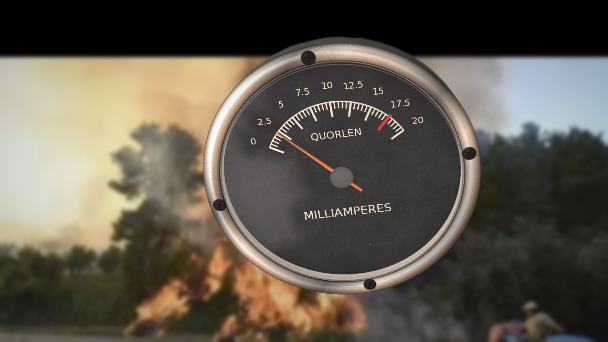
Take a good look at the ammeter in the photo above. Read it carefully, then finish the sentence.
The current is 2.5 mA
